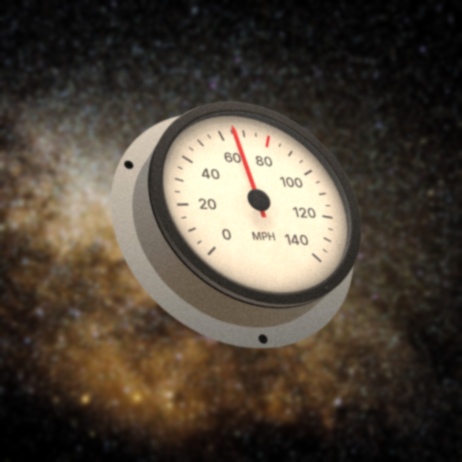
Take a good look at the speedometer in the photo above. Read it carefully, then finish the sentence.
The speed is 65 mph
